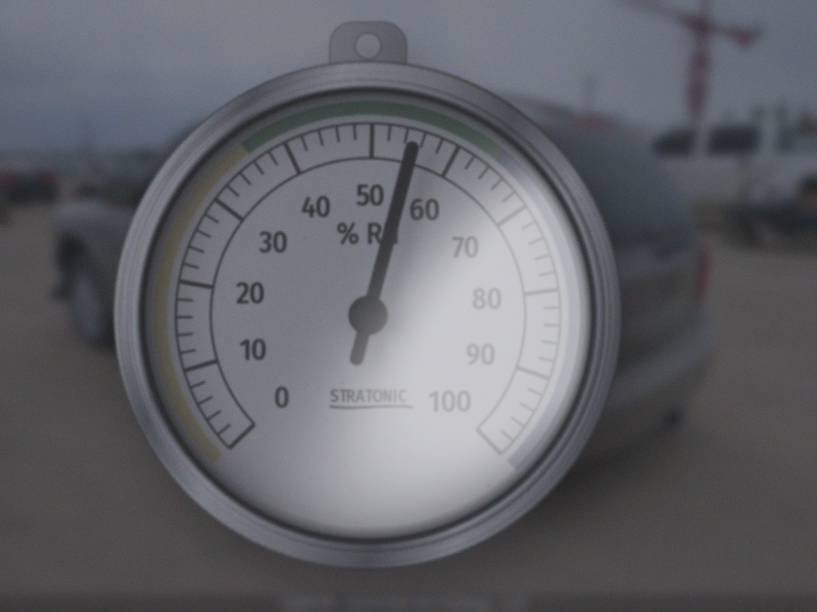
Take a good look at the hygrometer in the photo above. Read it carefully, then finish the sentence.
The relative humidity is 55 %
